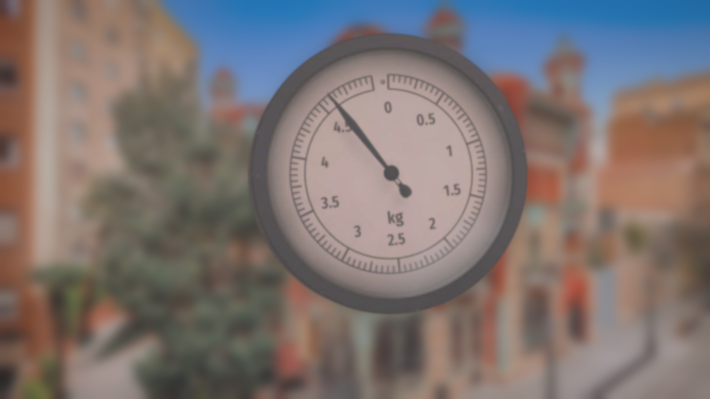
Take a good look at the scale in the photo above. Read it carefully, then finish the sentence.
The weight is 4.6 kg
